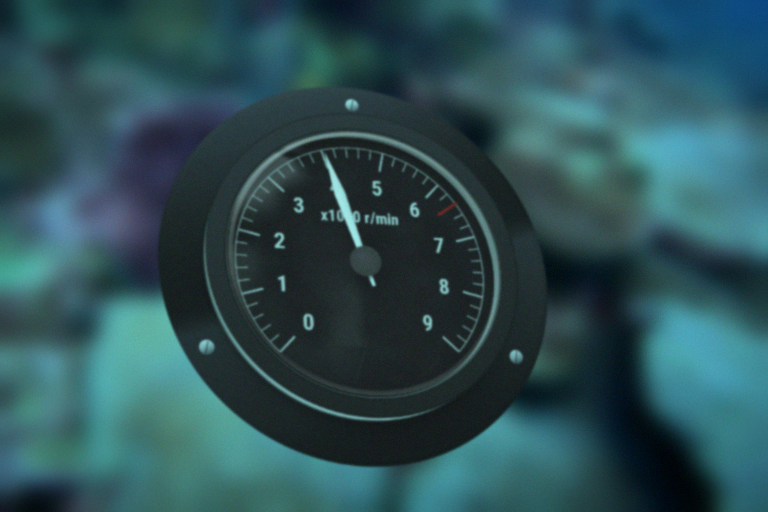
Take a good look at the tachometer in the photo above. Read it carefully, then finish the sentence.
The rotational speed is 4000 rpm
